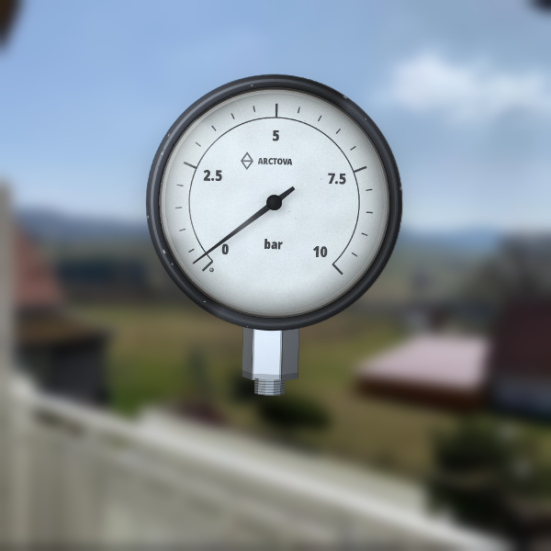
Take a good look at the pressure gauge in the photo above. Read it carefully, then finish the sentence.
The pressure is 0.25 bar
